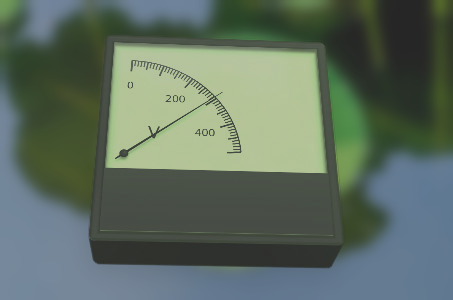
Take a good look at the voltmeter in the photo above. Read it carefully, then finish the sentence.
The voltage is 300 V
